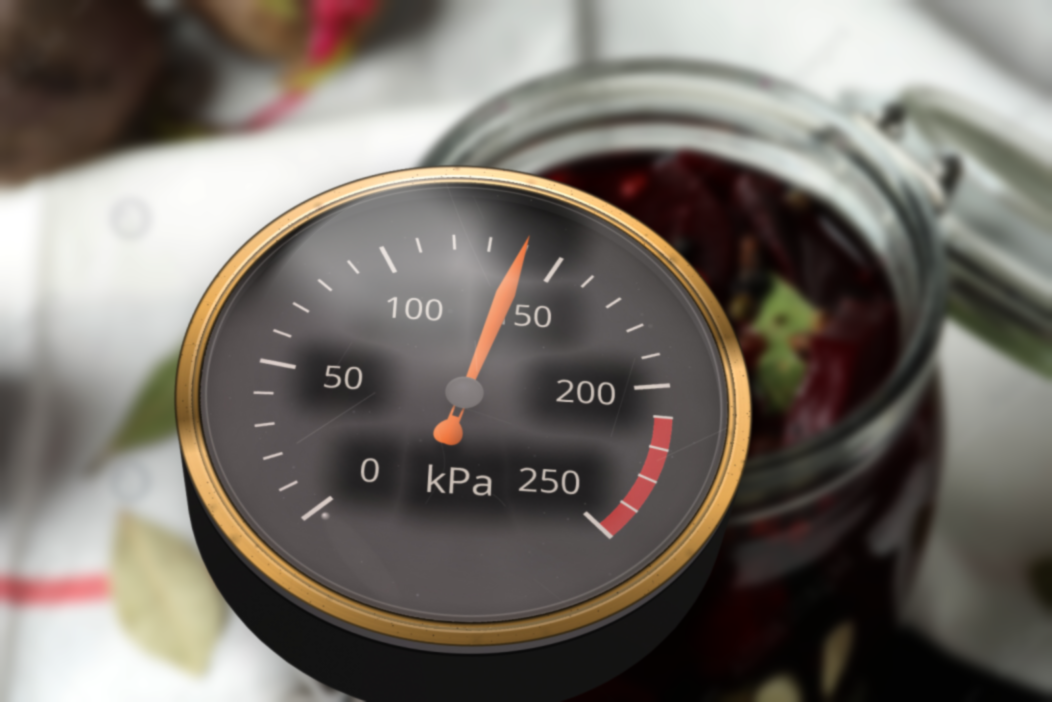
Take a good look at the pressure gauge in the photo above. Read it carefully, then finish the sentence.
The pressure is 140 kPa
